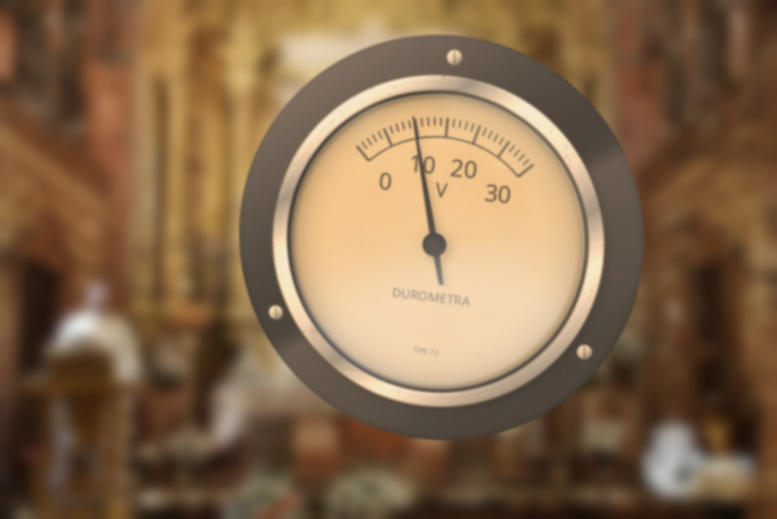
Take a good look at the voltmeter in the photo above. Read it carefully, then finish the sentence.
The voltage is 10 V
